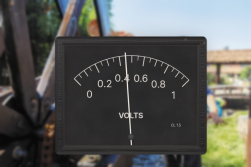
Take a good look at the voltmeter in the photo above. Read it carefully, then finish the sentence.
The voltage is 0.45 V
